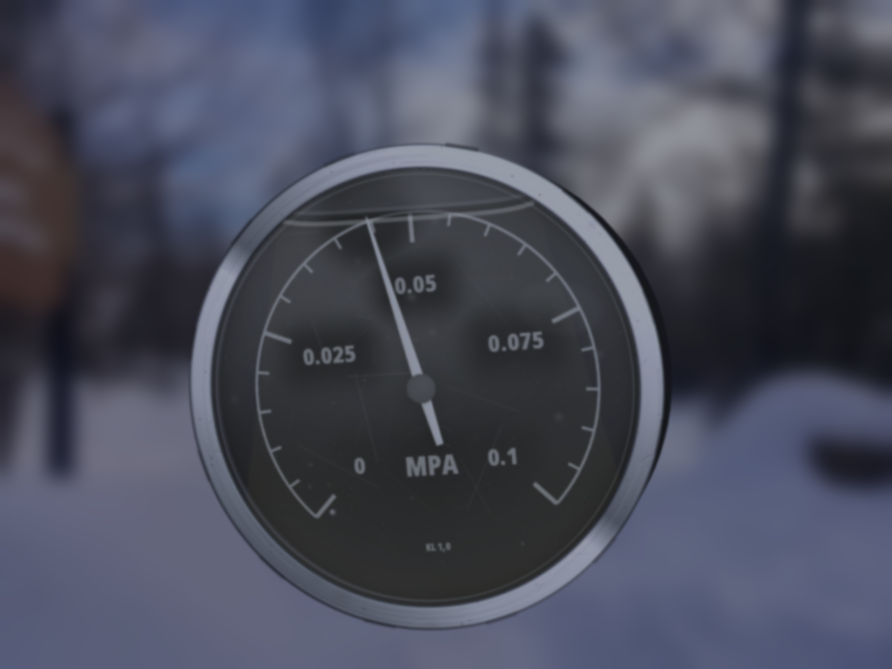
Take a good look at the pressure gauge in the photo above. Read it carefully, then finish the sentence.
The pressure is 0.045 MPa
